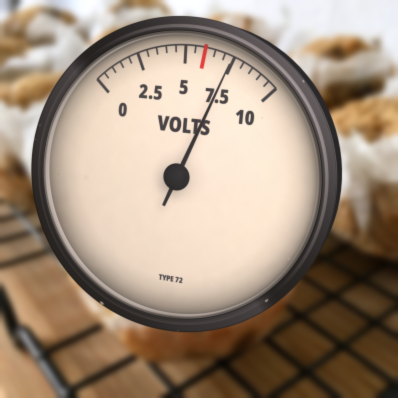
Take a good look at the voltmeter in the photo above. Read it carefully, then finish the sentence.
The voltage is 7.5 V
